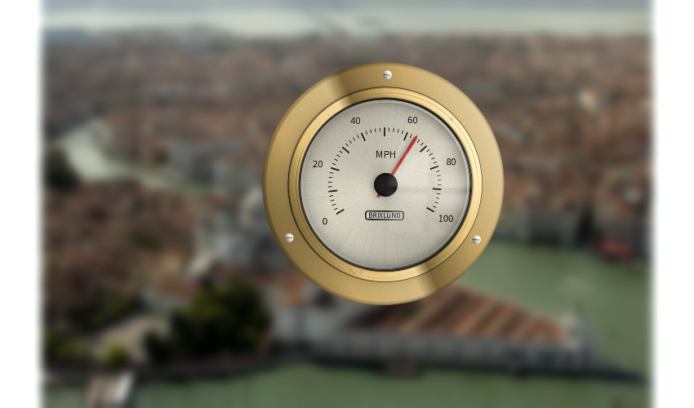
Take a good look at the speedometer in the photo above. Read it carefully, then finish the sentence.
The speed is 64 mph
